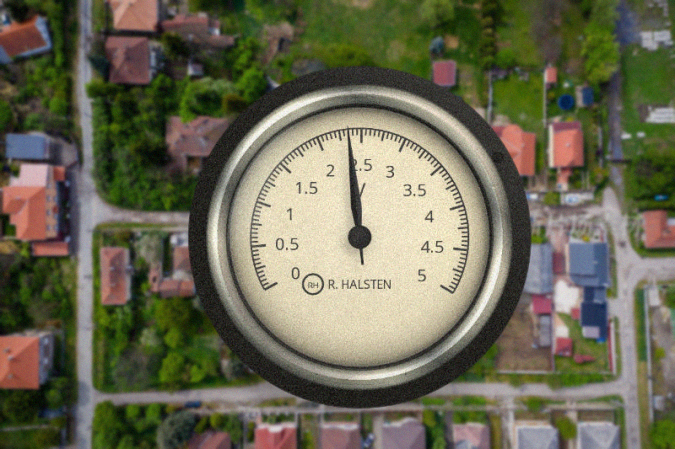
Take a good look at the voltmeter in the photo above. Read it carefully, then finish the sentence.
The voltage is 2.35 V
